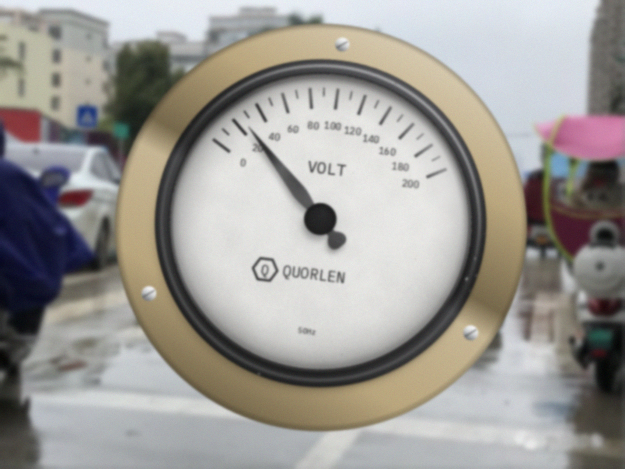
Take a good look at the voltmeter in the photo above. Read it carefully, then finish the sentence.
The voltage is 25 V
